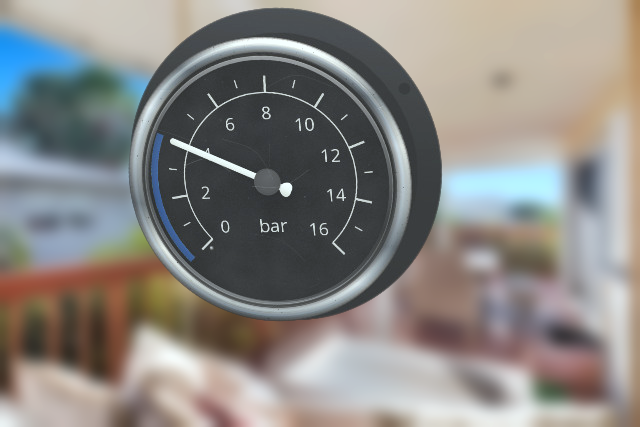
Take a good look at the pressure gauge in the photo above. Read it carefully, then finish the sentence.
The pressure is 4 bar
